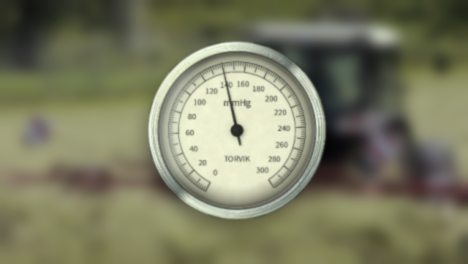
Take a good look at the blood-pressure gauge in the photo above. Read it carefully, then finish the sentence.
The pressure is 140 mmHg
